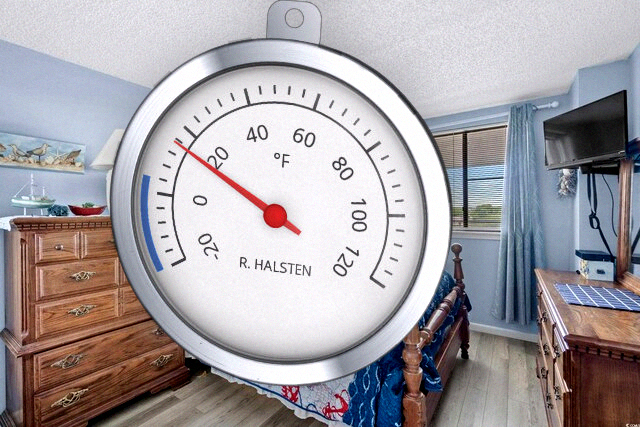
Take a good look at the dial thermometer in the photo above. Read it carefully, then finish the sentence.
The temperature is 16 °F
